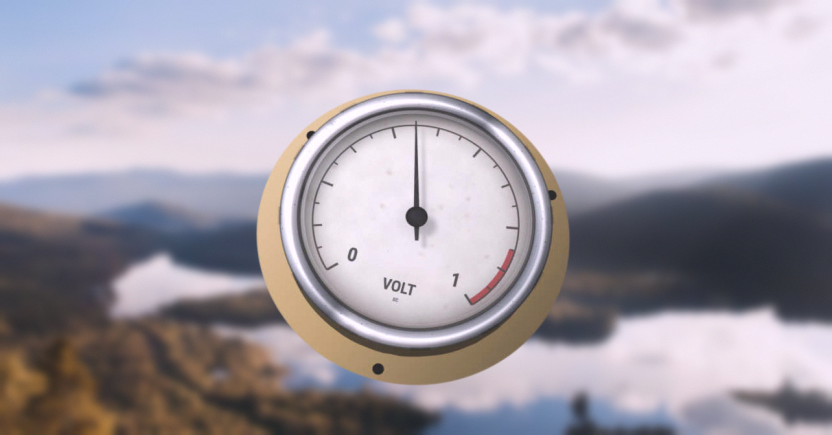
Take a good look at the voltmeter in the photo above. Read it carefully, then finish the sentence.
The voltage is 0.45 V
